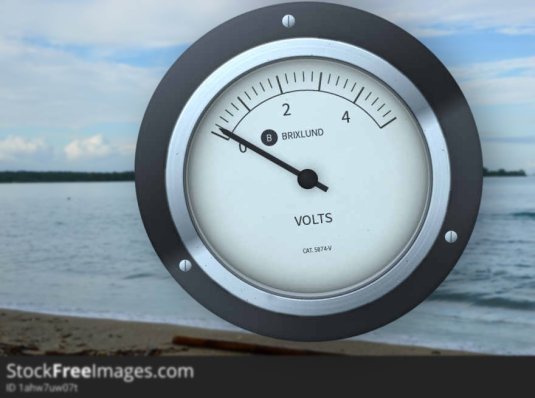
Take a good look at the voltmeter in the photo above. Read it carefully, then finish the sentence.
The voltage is 0.2 V
